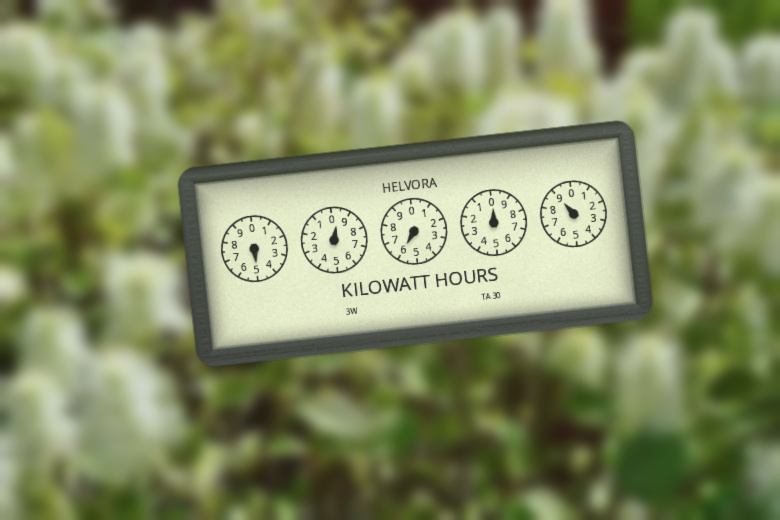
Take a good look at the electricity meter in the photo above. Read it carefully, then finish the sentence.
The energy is 49599 kWh
